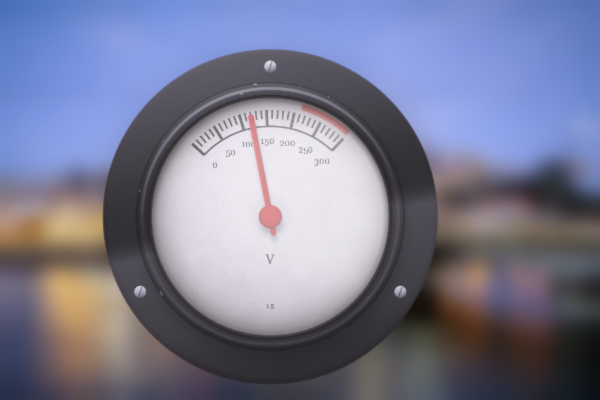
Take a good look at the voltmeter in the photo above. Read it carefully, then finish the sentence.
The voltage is 120 V
